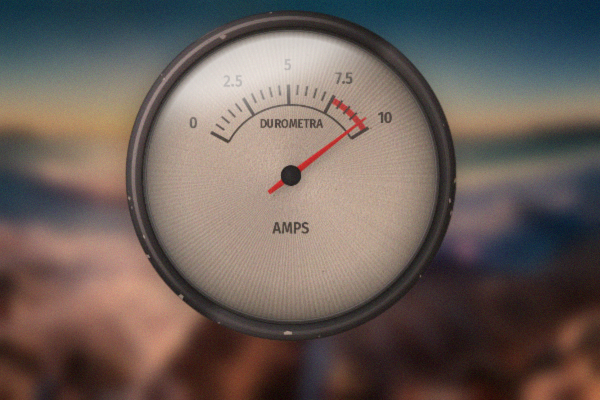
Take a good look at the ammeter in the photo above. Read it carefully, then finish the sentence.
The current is 9.5 A
